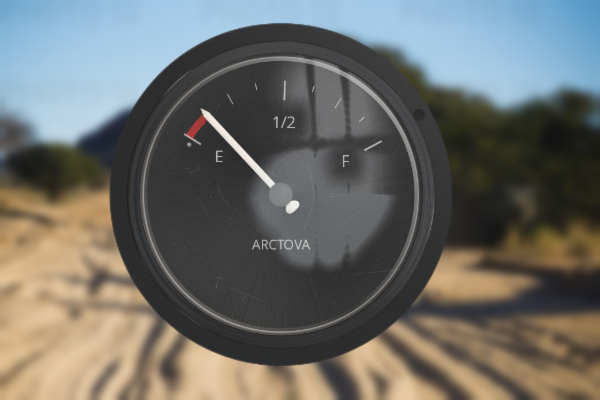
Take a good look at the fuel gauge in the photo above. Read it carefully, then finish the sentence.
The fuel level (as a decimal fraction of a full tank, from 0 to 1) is 0.125
